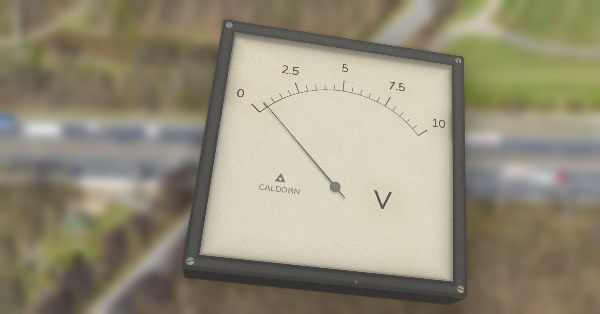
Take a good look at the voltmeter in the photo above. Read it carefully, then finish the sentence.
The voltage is 0.5 V
